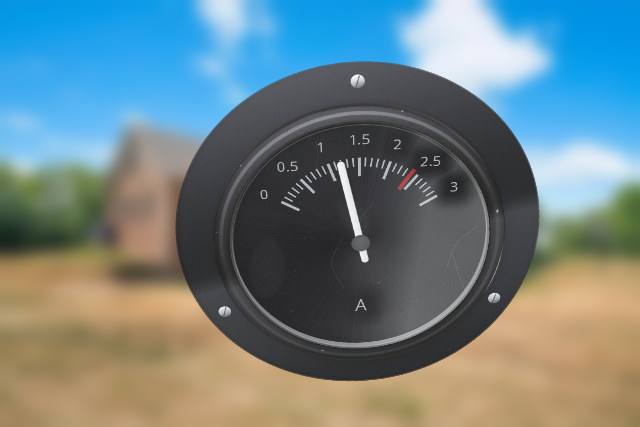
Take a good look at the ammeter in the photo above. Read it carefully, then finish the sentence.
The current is 1.2 A
